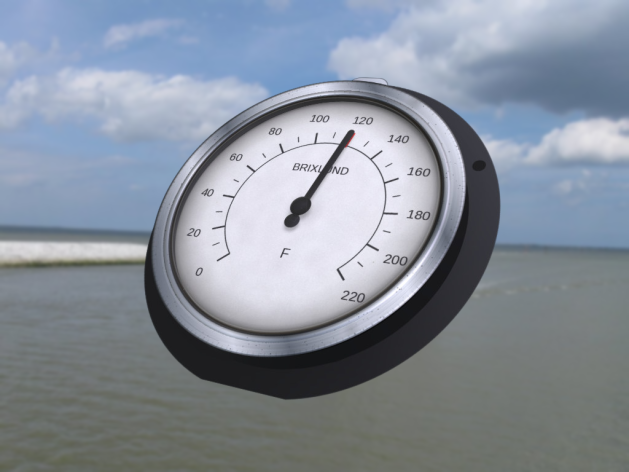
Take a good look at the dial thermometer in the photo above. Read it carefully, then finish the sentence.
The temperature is 120 °F
